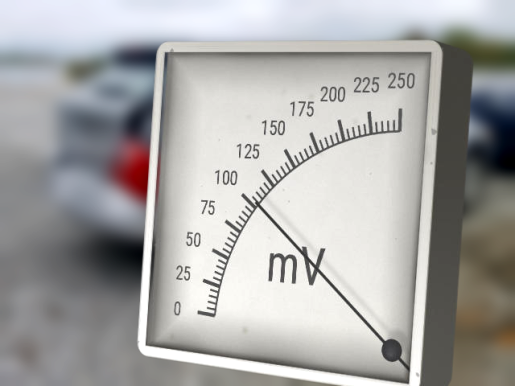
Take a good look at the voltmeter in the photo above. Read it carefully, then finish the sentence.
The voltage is 105 mV
